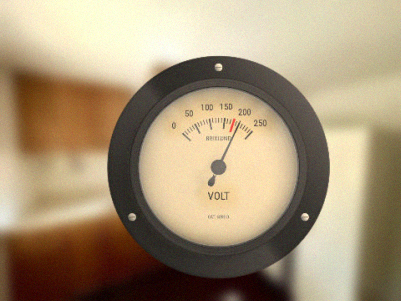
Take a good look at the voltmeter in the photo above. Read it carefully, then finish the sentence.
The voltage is 200 V
